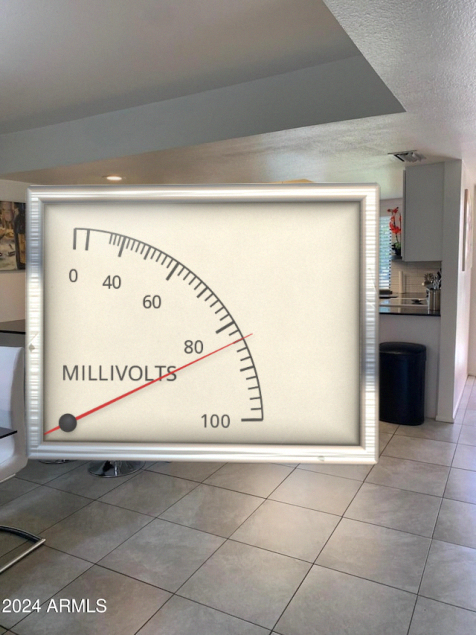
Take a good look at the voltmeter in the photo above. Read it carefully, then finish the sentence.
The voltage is 84 mV
